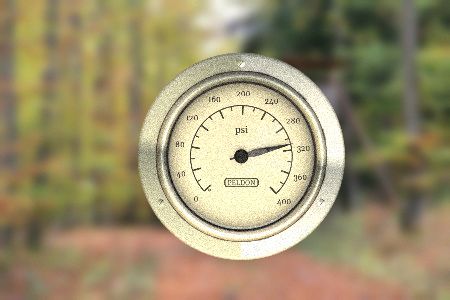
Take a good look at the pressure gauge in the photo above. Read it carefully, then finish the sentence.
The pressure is 310 psi
